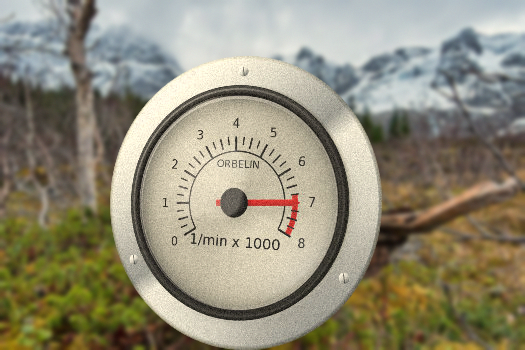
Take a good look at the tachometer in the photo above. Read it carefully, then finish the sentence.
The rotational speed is 7000 rpm
